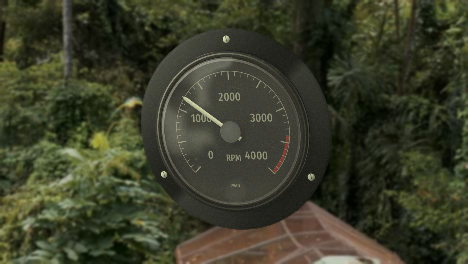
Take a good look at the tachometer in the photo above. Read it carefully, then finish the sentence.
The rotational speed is 1200 rpm
